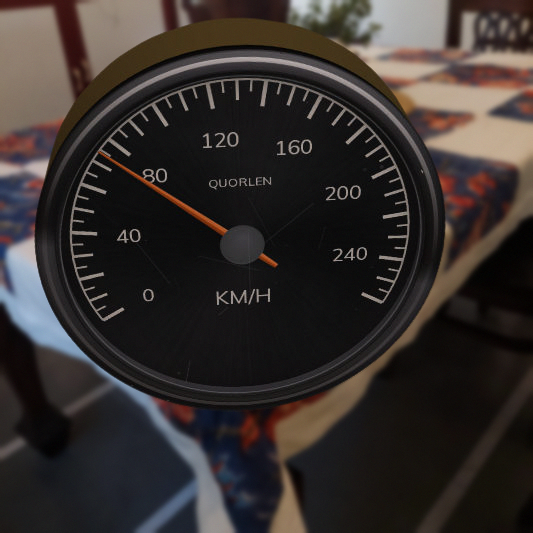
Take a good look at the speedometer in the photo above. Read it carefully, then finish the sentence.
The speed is 75 km/h
